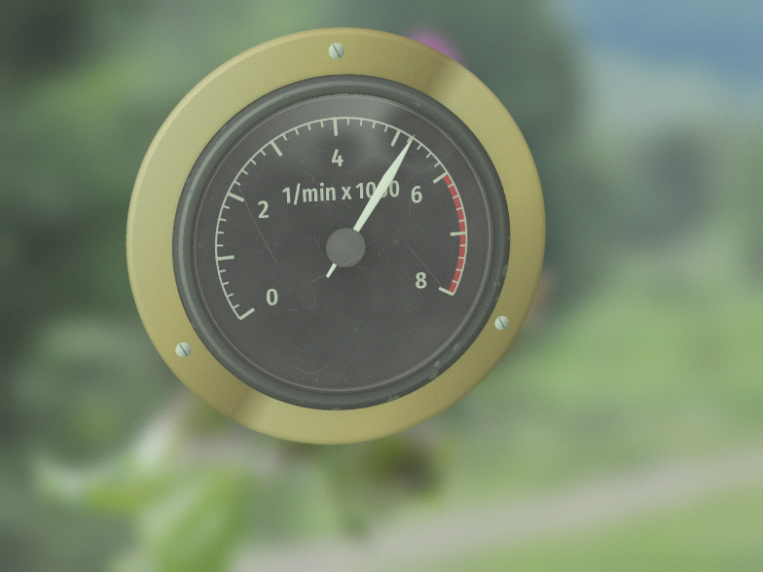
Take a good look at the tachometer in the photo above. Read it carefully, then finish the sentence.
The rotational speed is 5200 rpm
